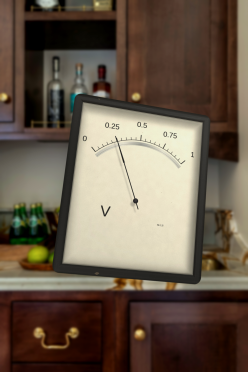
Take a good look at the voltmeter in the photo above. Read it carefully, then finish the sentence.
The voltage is 0.25 V
